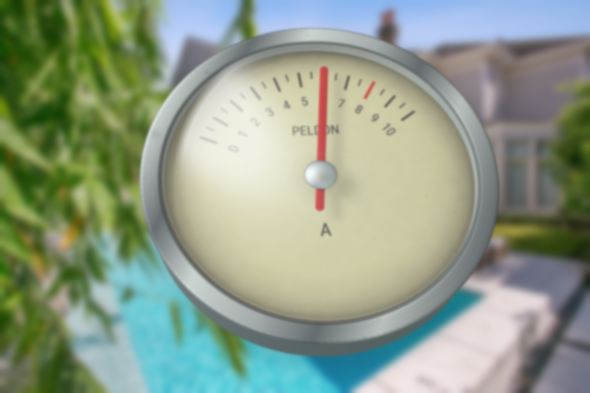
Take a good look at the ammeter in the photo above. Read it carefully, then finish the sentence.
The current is 6 A
